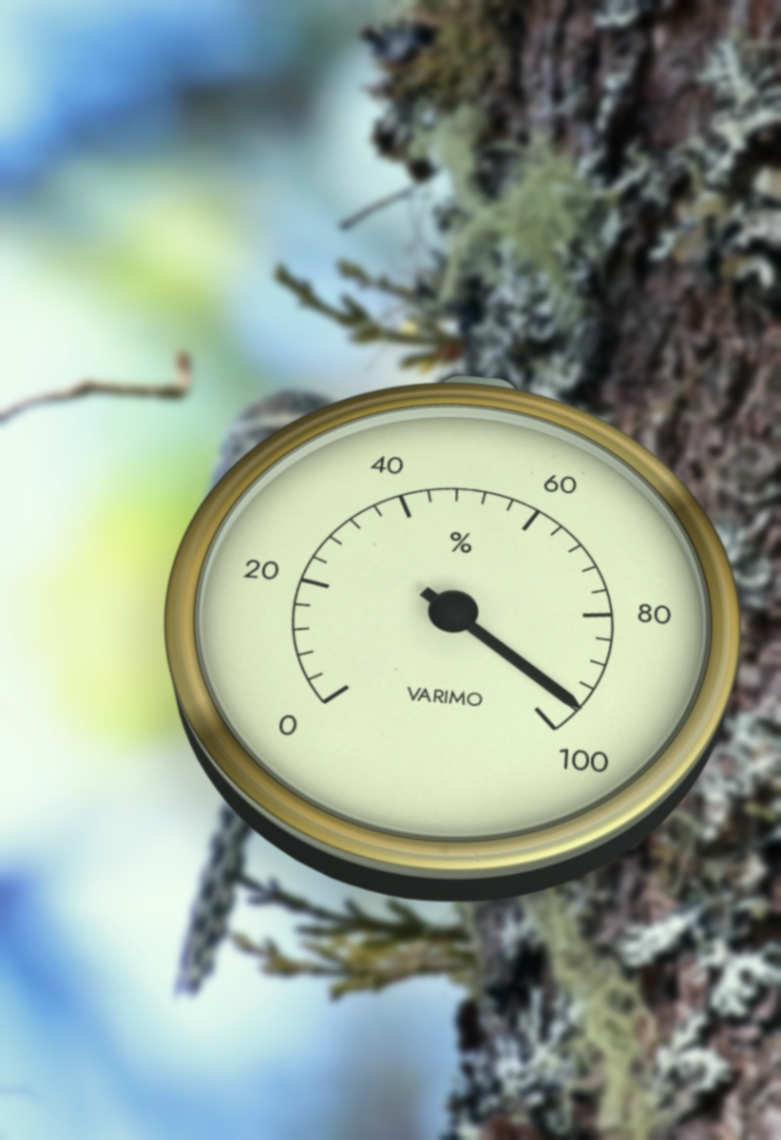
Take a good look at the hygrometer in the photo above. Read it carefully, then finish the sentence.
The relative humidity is 96 %
